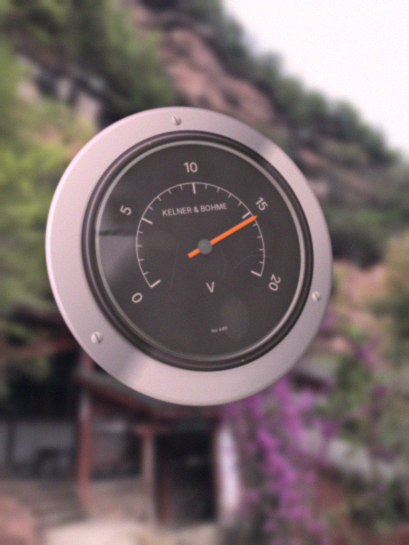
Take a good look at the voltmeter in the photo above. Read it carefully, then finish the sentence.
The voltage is 15.5 V
